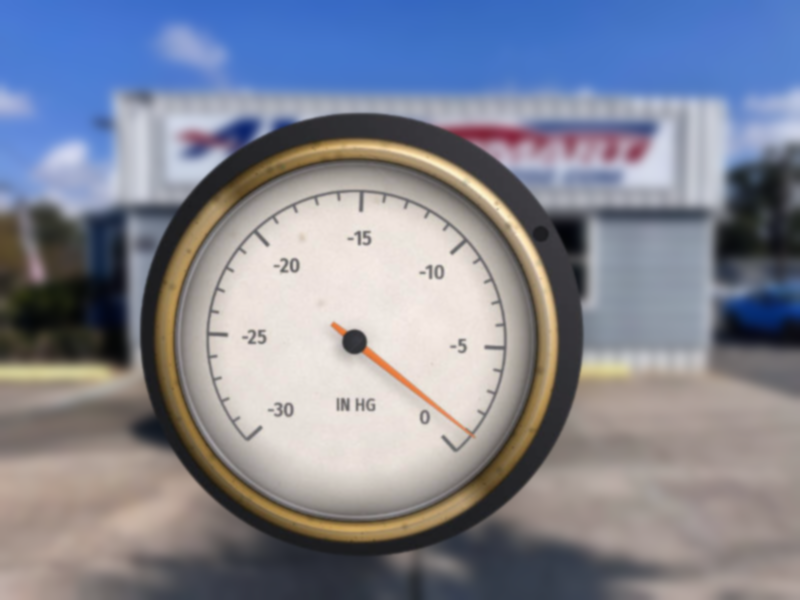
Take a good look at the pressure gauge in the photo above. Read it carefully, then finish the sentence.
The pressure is -1 inHg
